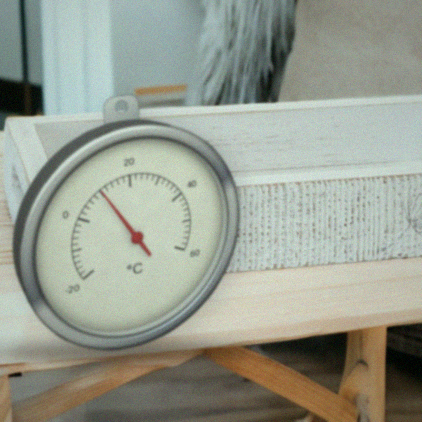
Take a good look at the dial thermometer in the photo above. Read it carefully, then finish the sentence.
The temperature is 10 °C
